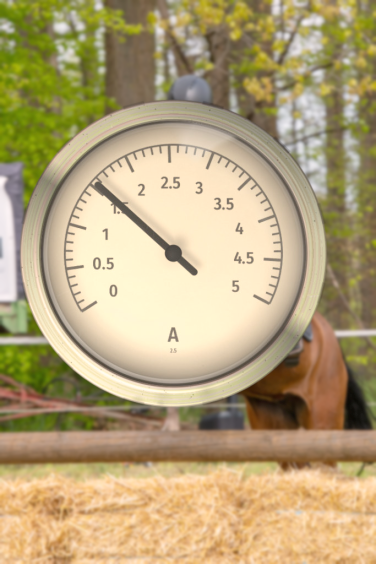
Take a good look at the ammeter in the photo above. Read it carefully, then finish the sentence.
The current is 1.55 A
